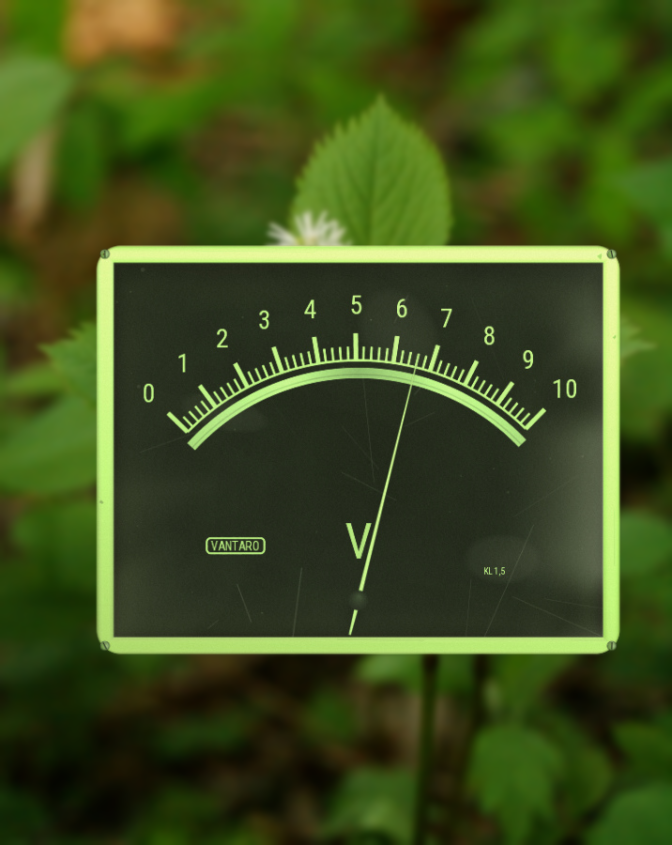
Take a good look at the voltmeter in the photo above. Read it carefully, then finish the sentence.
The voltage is 6.6 V
